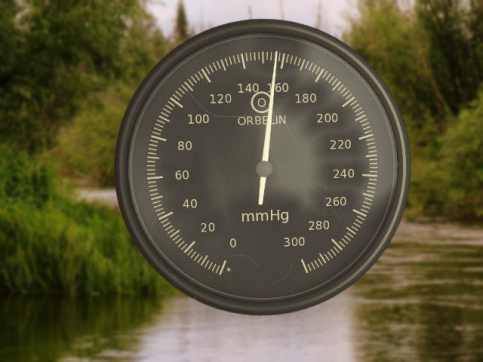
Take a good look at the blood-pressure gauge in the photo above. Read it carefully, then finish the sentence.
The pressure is 156 mmHg
